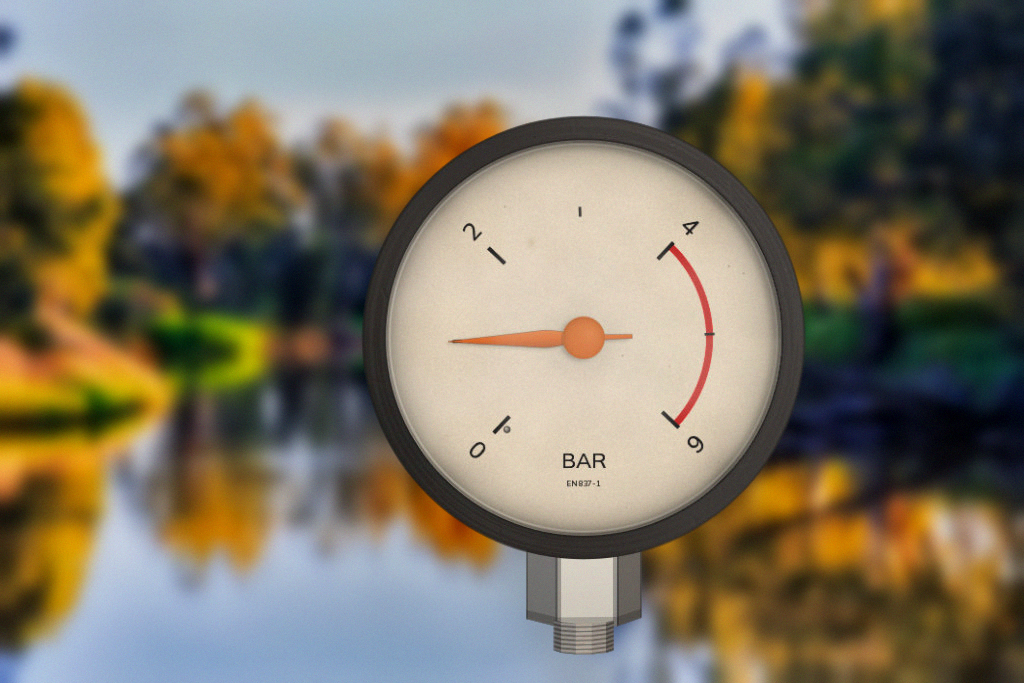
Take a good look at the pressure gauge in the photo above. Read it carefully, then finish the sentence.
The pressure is 1 bar
